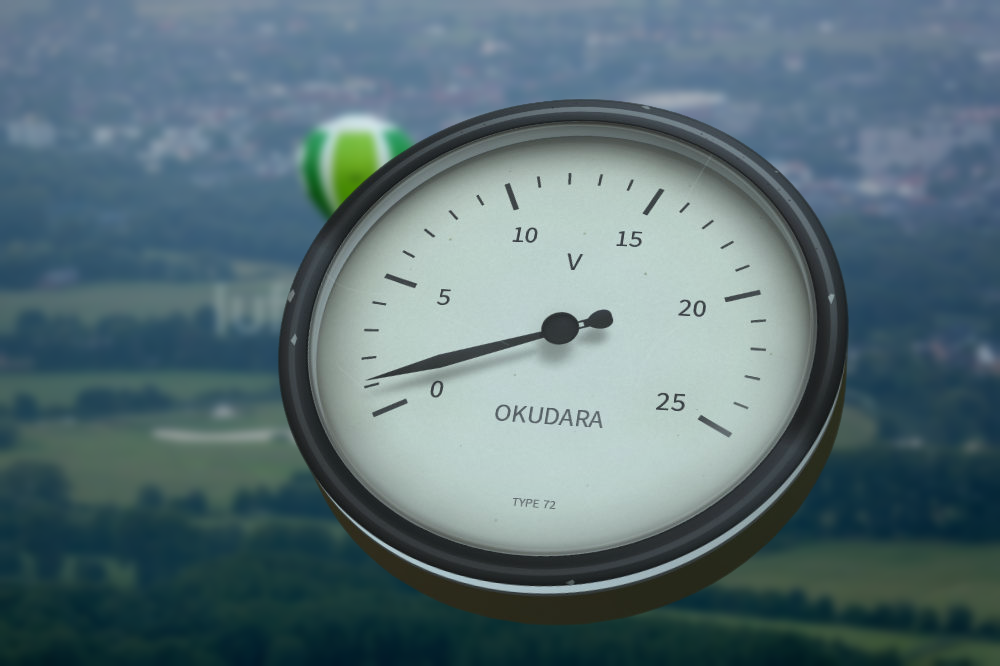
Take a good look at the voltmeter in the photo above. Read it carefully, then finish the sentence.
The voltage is 1 V
